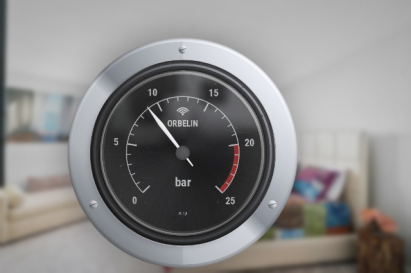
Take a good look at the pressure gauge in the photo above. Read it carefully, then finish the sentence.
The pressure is 9 bar
